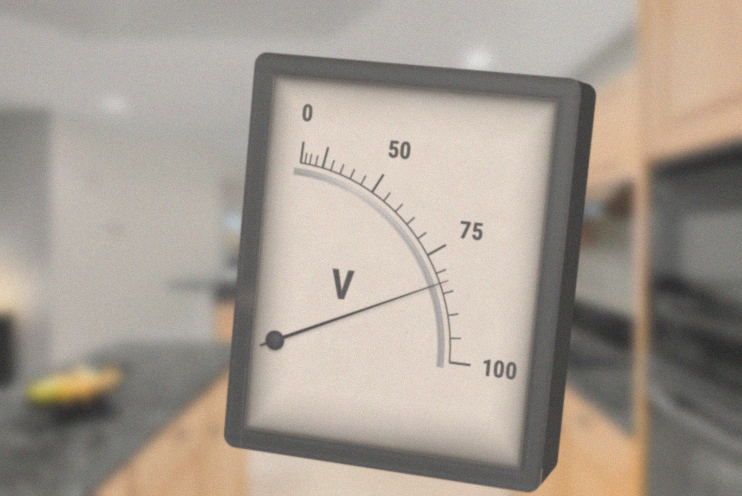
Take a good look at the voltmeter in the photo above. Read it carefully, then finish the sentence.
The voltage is 82.5 V
